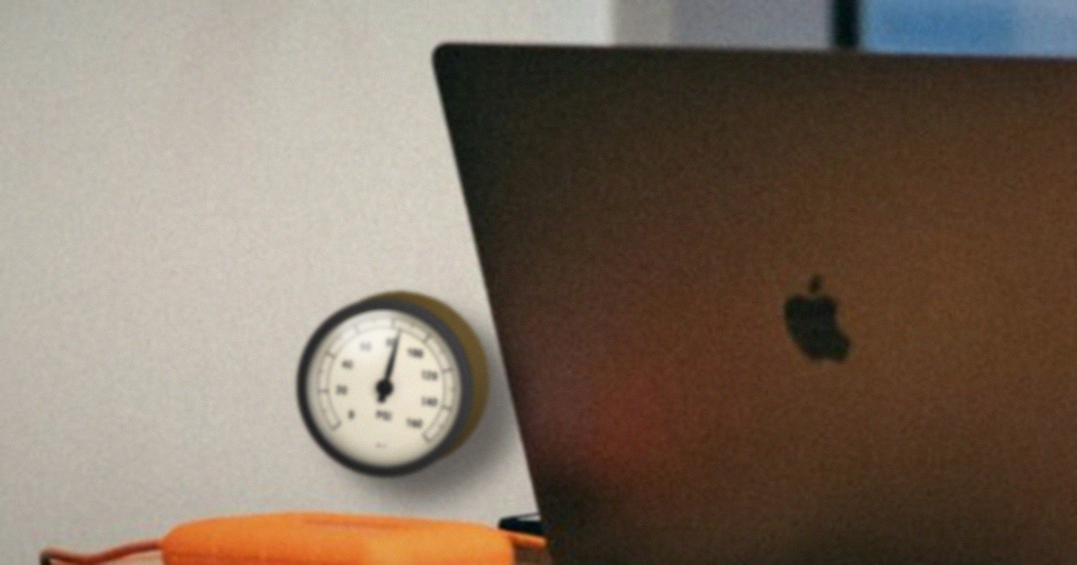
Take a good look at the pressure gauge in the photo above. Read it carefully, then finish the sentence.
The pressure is 85 psi
